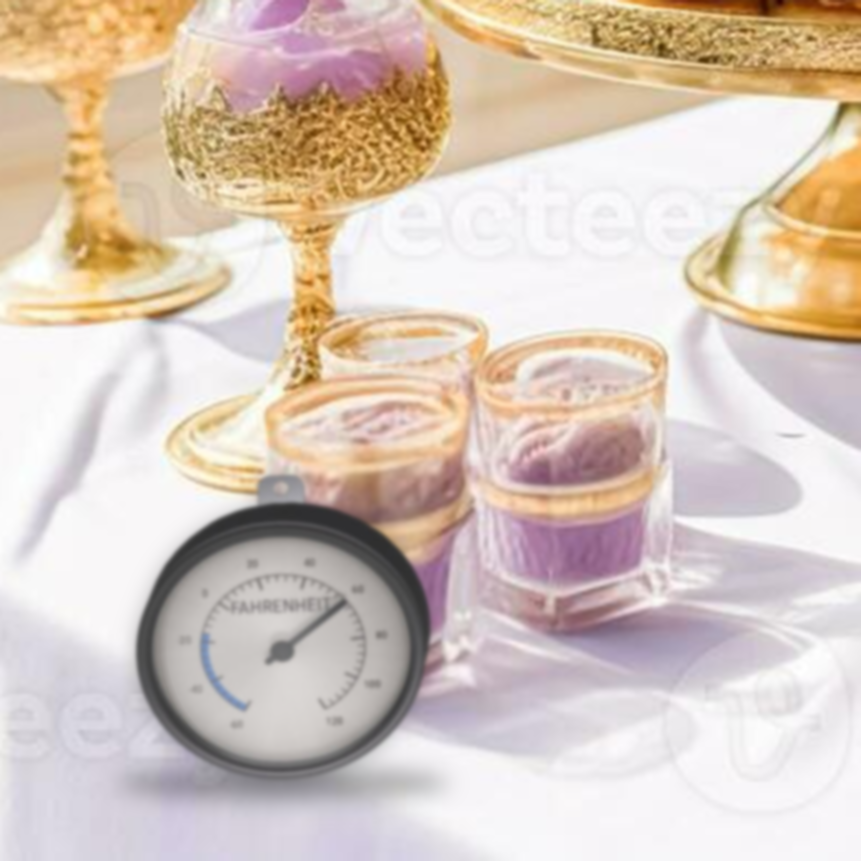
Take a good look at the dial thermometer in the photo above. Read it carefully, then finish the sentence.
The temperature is 60 °F
